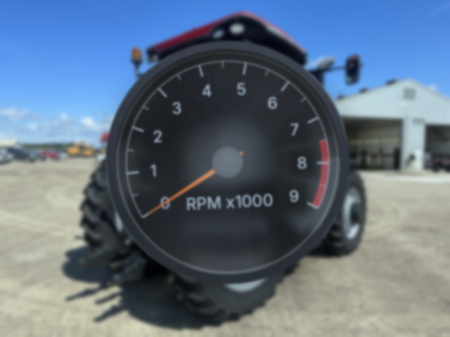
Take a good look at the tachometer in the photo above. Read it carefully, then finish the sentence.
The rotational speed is 0 rpm
